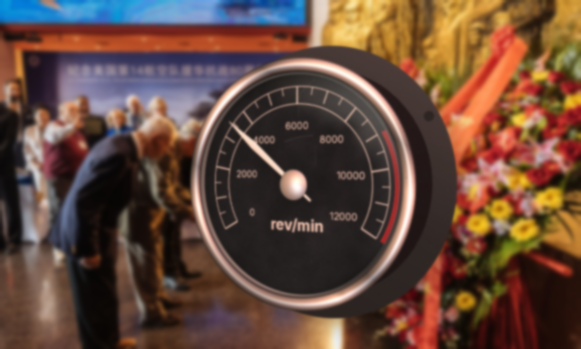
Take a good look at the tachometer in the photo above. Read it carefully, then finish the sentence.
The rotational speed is 3500 rpm
